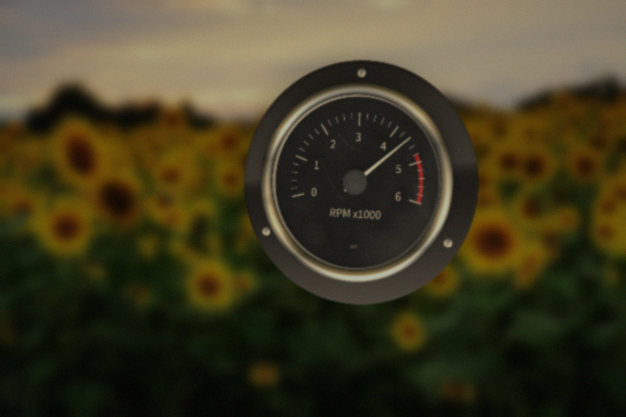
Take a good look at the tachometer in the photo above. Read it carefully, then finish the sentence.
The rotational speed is 4400 rpm
